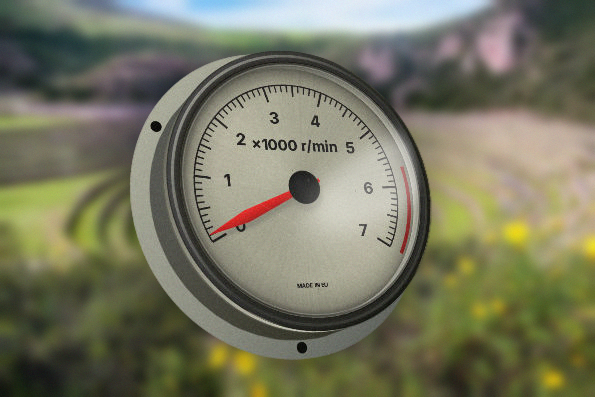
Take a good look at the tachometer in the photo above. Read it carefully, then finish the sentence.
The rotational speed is 100 rpm
